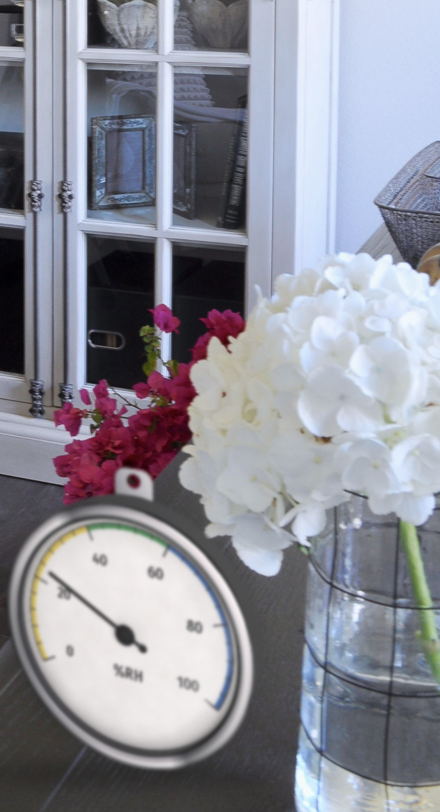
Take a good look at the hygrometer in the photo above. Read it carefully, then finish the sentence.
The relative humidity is 24 %
